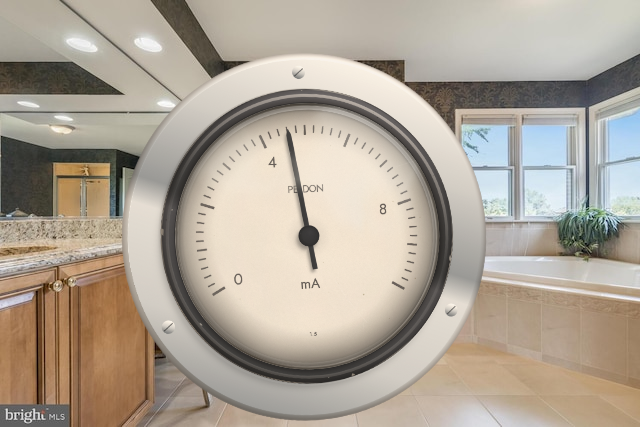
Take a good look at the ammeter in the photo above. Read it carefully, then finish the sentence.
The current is 4.6 mA
